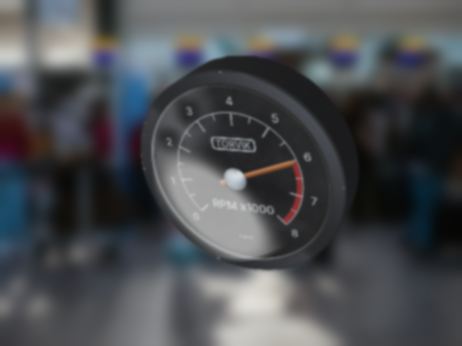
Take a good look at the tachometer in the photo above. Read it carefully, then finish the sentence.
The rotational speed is 6000 rpm
